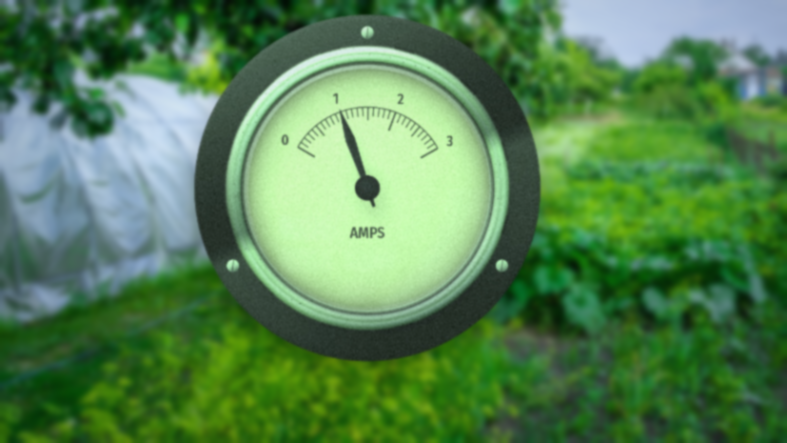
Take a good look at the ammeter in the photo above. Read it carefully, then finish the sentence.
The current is 1 A
